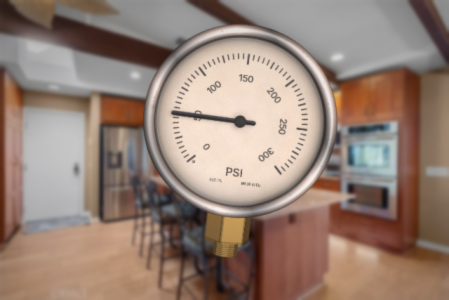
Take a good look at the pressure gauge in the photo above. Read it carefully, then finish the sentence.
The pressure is 50 psi
